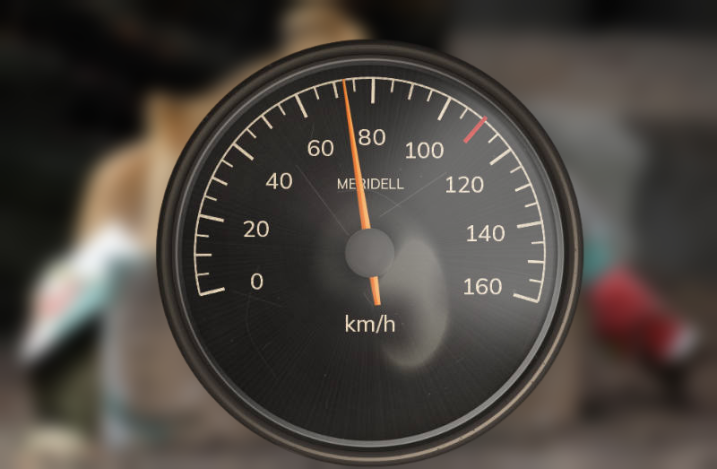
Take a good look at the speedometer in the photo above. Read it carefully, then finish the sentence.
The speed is 72.5 km/h
